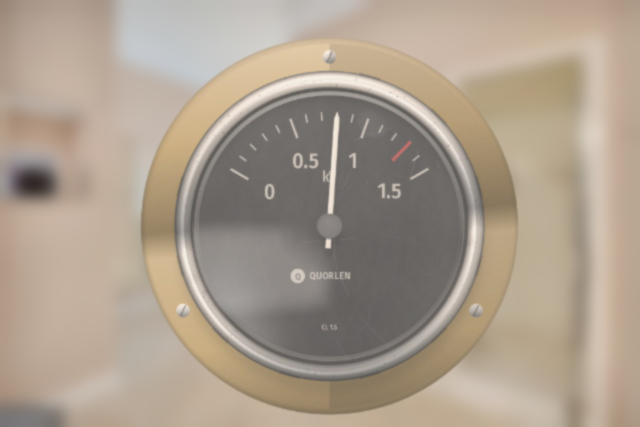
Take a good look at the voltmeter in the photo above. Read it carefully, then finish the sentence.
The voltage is 0.8 kV
